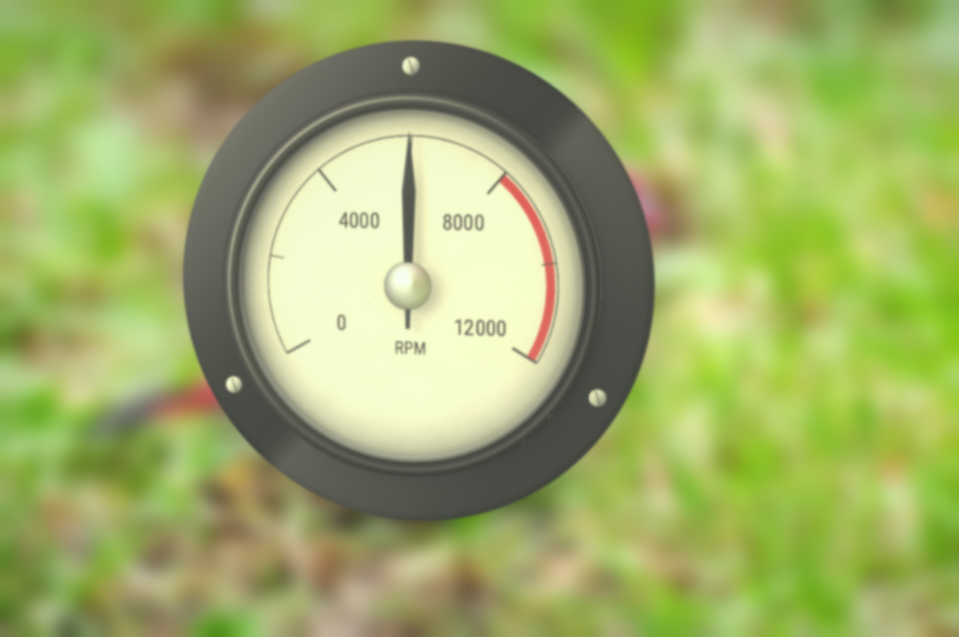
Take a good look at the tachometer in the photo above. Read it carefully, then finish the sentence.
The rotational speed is 6000 rpm
